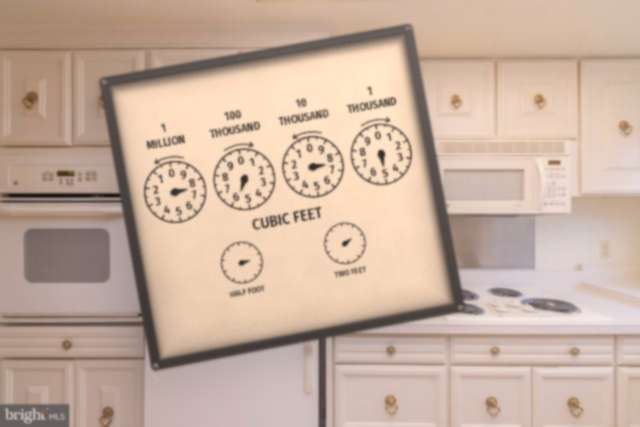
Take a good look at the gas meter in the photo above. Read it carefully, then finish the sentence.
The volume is 757500 ft³
